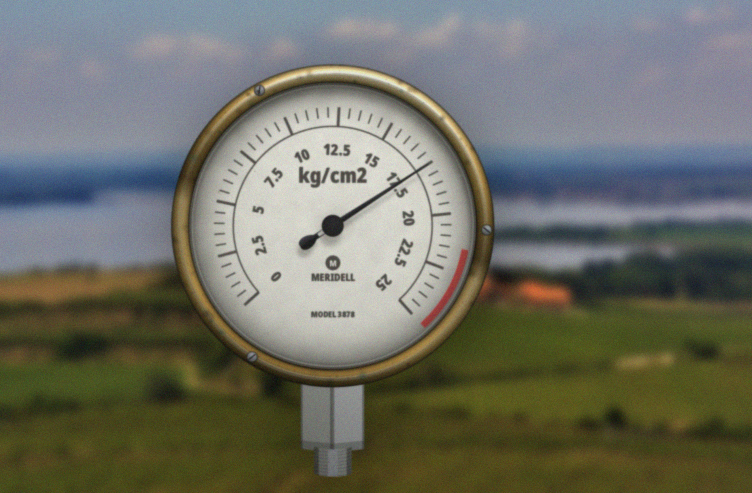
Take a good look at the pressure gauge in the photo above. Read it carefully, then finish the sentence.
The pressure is 17.5 kg/cm²
